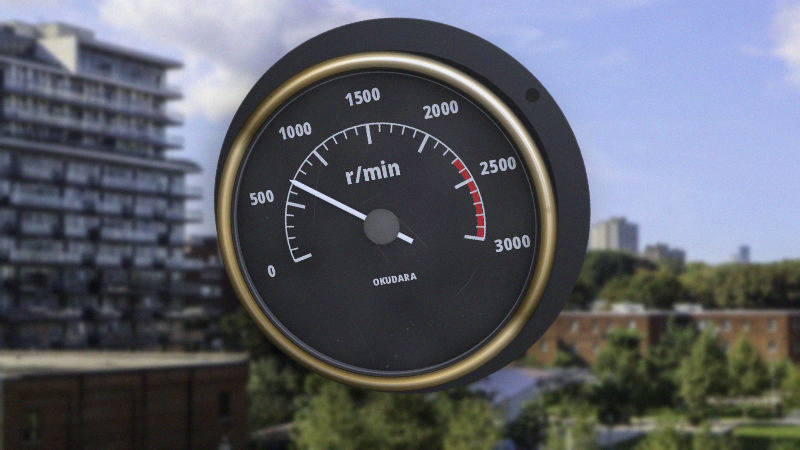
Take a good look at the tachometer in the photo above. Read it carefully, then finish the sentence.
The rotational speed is 700 rpm
